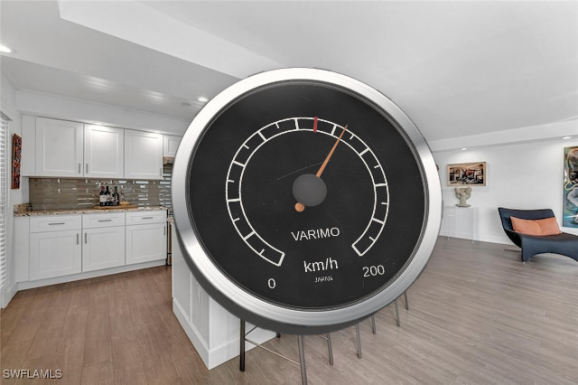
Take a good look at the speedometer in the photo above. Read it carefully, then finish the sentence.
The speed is 125 km/h
